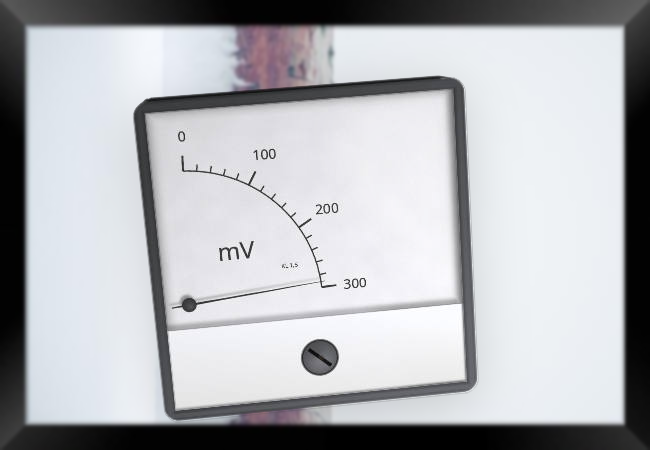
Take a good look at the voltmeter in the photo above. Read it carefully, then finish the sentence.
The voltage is 290 mV
